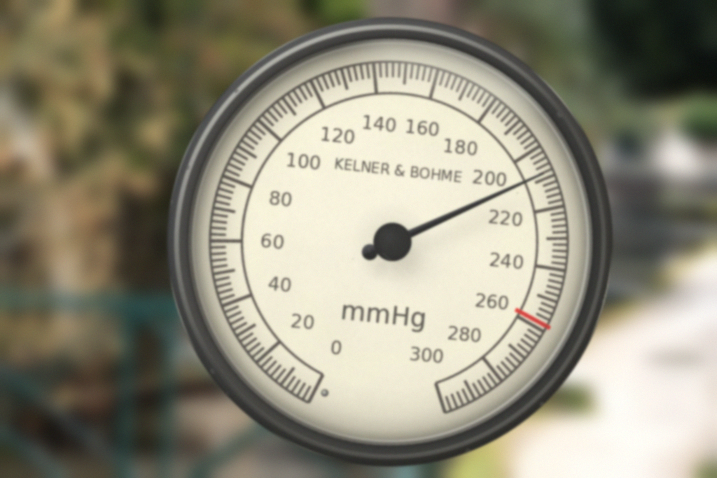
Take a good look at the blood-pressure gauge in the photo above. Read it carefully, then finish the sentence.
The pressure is 208 mmHg
